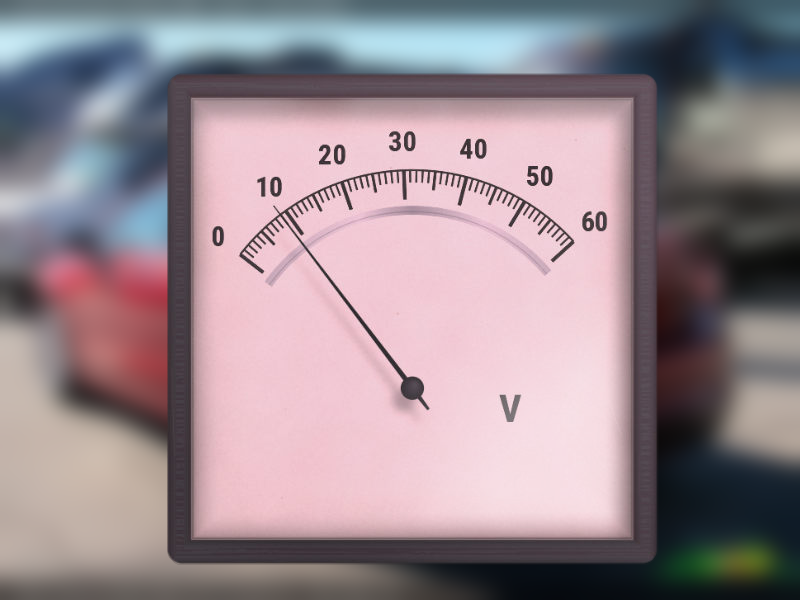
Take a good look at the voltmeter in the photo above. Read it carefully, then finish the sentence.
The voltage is 9 V
